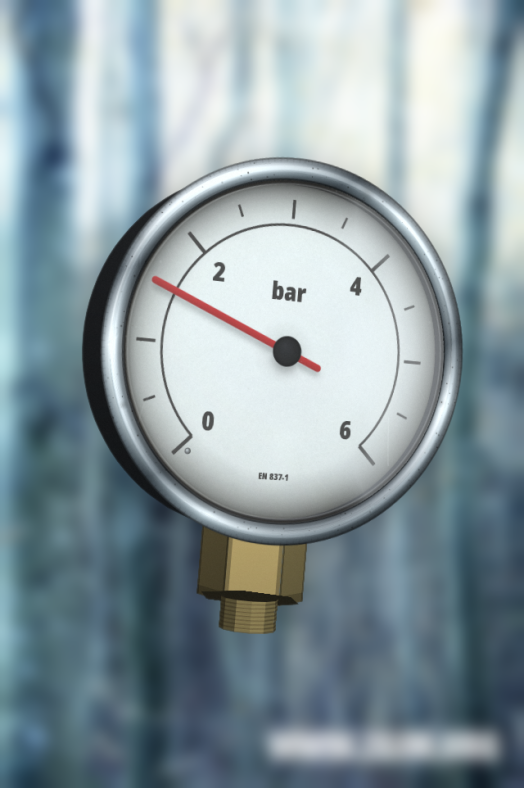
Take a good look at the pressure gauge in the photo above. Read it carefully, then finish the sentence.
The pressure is 1.5 bar
